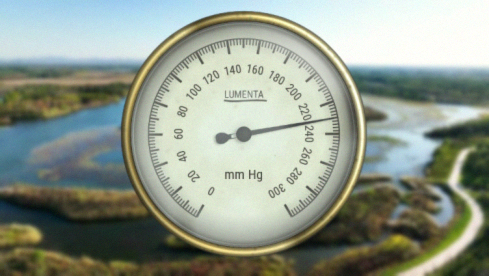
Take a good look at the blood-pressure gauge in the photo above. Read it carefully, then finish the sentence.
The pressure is 230 mmHg
